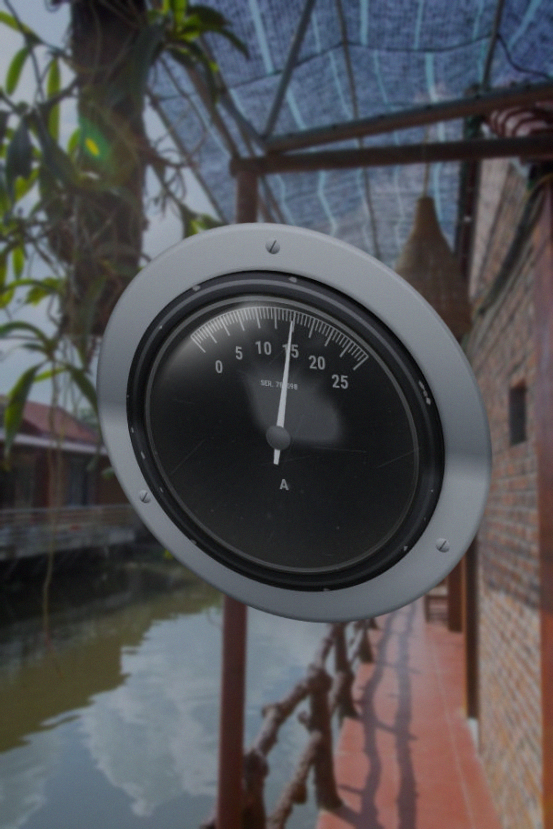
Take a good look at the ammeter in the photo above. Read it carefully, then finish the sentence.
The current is 15 A
